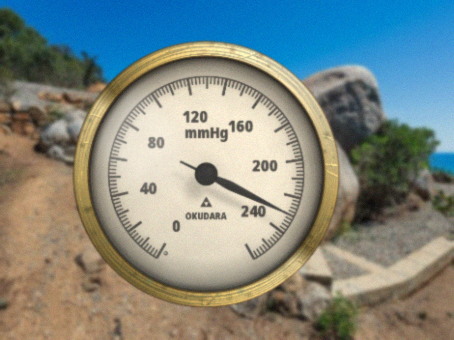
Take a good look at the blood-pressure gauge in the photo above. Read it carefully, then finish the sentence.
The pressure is 230 mmHg
